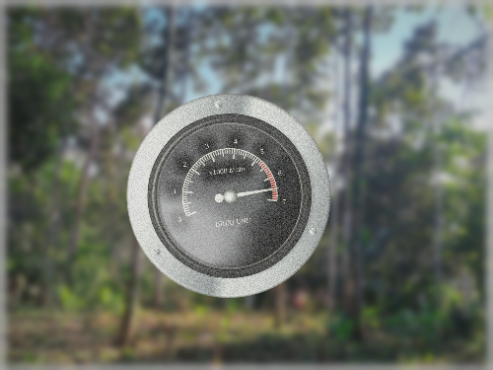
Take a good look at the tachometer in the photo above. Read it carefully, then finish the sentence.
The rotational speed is 6500 rpm
